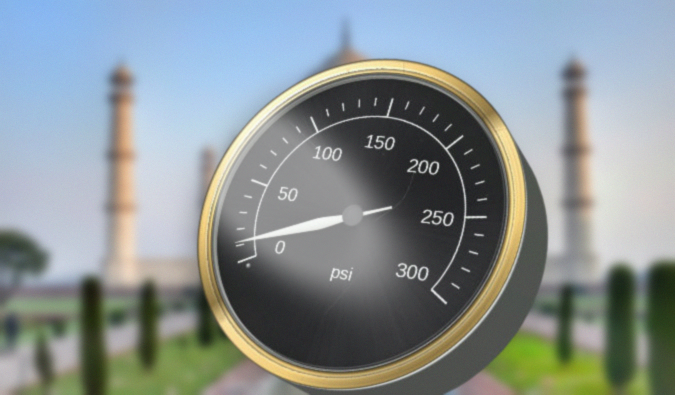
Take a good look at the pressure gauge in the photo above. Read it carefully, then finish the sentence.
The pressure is 10 psi
